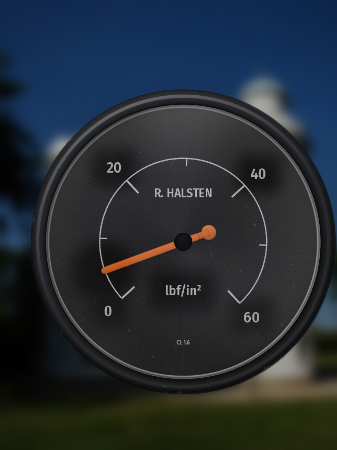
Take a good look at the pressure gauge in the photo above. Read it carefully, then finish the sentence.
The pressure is 5 psi
